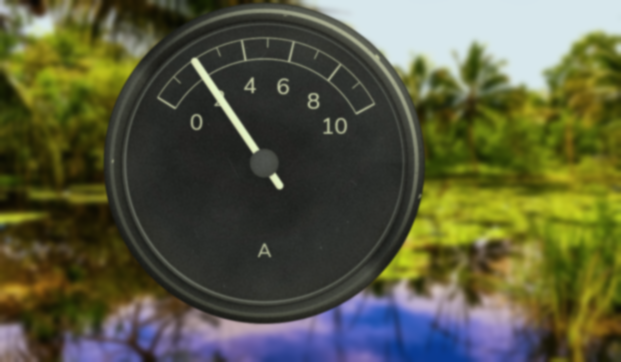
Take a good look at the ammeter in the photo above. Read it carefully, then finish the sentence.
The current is 2 A
